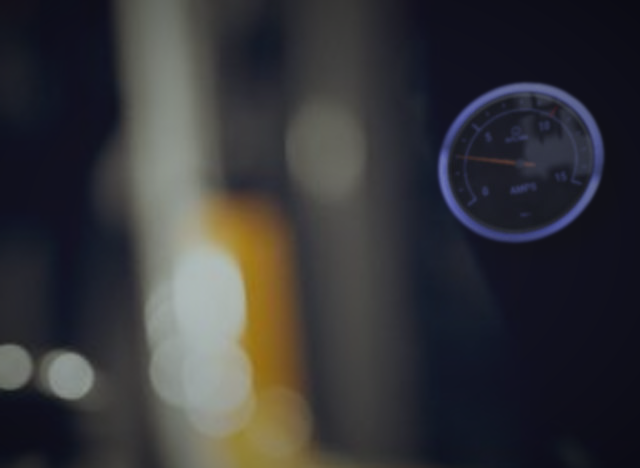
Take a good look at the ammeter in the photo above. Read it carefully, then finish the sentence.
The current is 3 A
